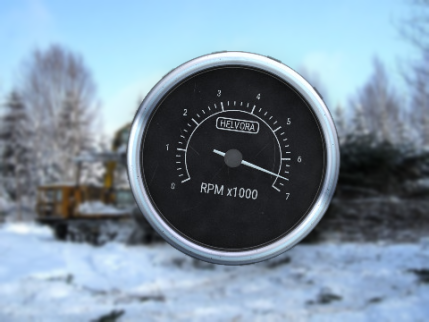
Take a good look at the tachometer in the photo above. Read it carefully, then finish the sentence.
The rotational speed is 6600 rpm
